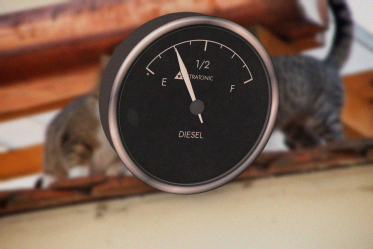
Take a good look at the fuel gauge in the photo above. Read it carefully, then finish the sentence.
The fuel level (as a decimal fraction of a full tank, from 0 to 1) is 0.25
